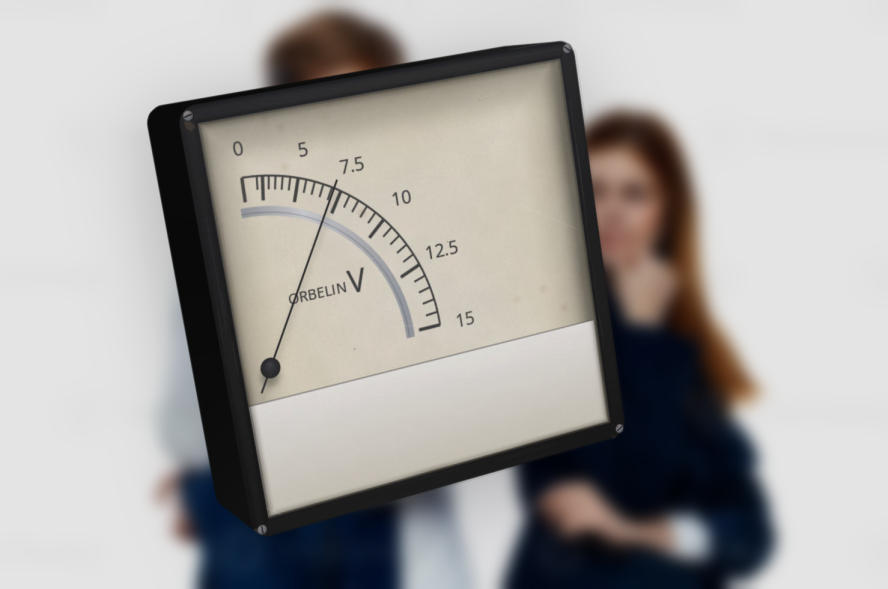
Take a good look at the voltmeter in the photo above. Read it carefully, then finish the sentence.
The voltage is 7 V
